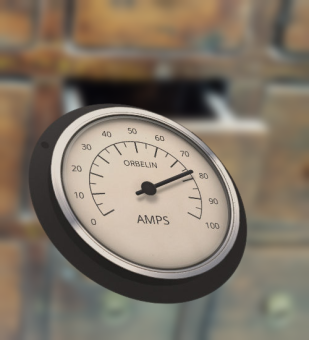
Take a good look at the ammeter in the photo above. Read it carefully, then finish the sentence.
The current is 77.5 A
